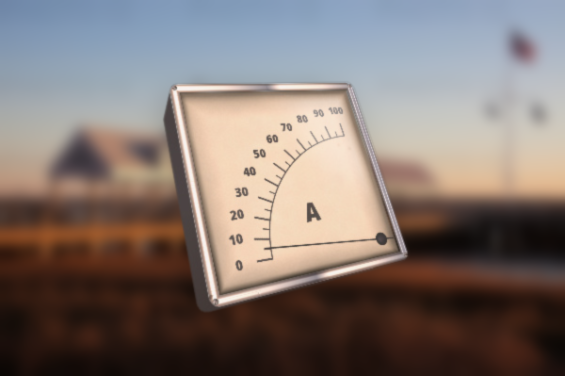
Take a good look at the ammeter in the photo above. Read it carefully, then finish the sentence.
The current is 5 A
